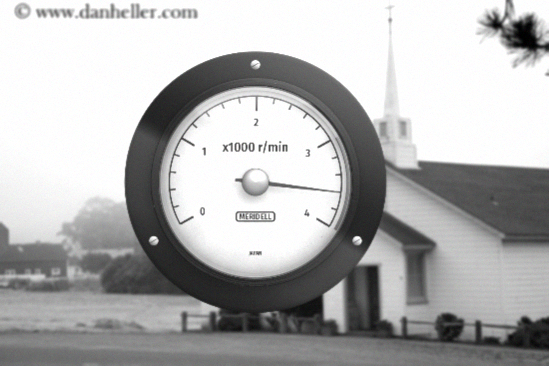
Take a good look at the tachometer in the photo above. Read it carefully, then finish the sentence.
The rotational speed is 3600 rpm
